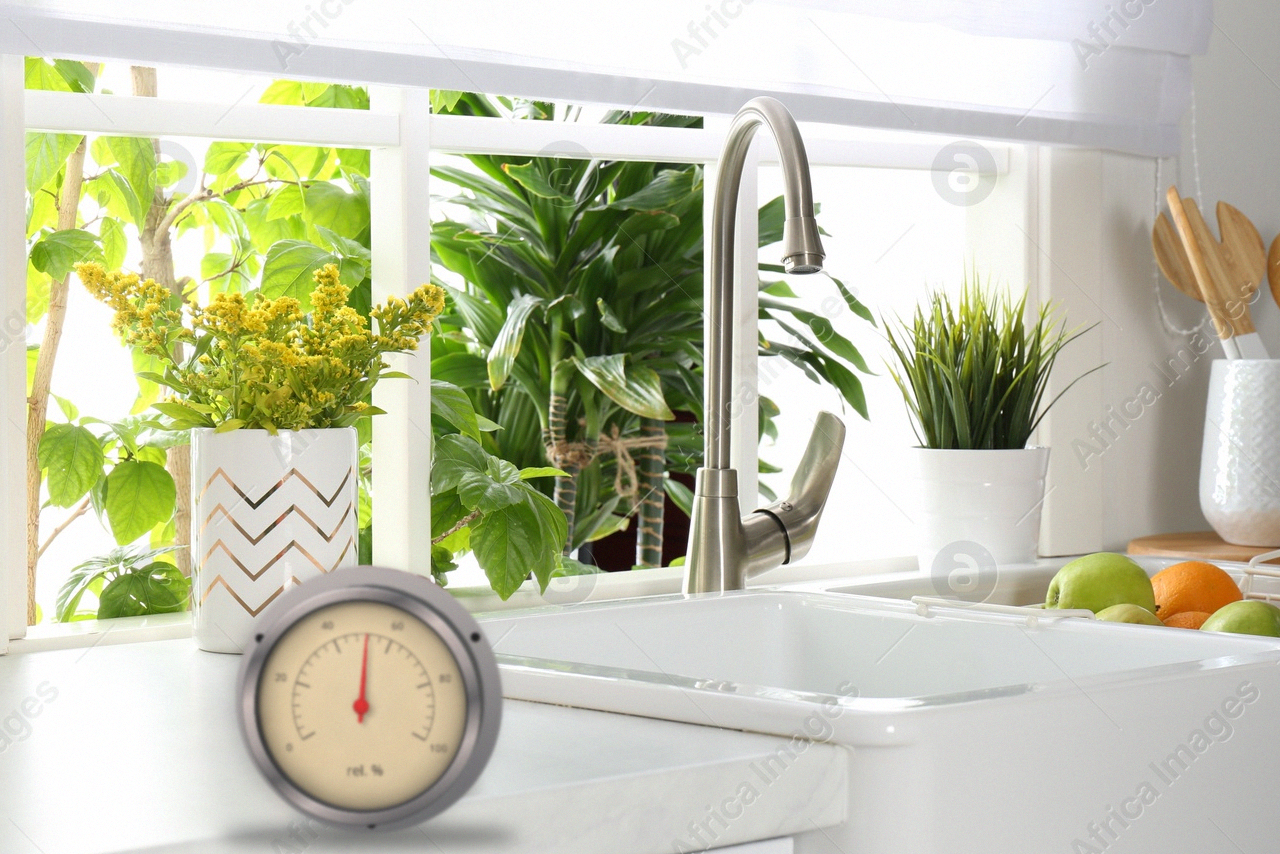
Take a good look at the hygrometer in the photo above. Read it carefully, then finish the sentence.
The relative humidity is 52 %
